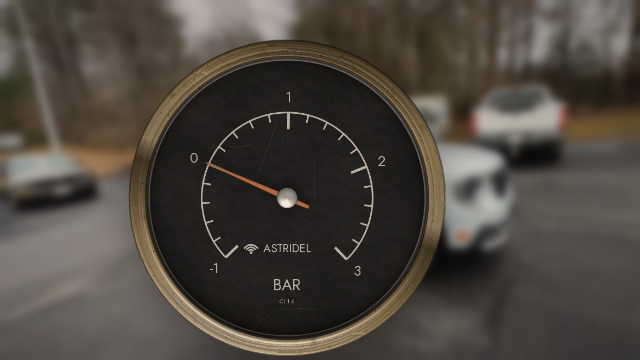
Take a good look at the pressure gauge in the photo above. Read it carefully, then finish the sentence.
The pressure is 0 bar
